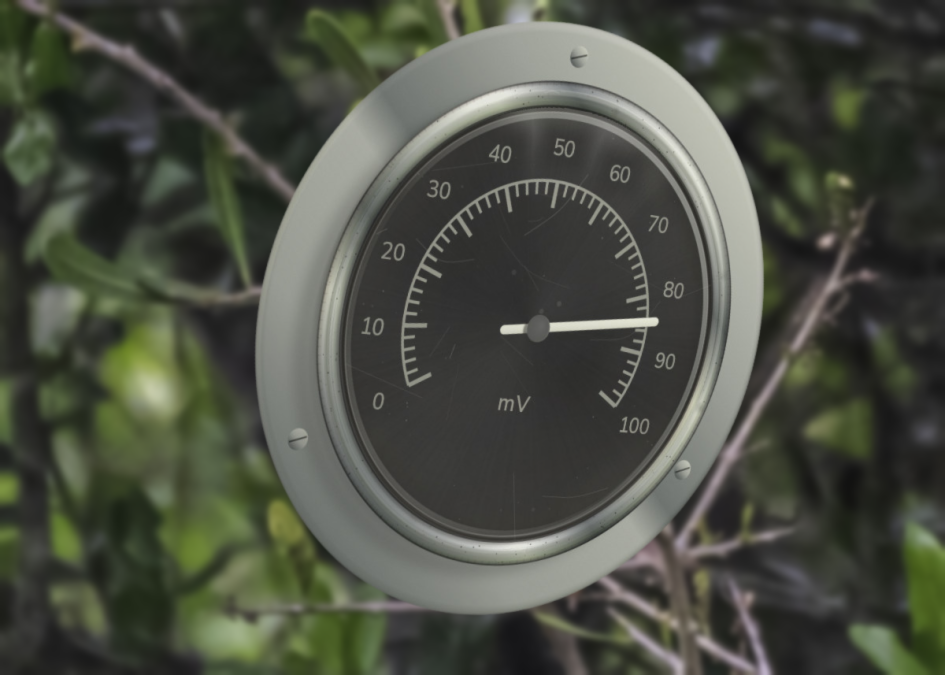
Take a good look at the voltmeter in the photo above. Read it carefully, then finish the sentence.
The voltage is 84 mV
